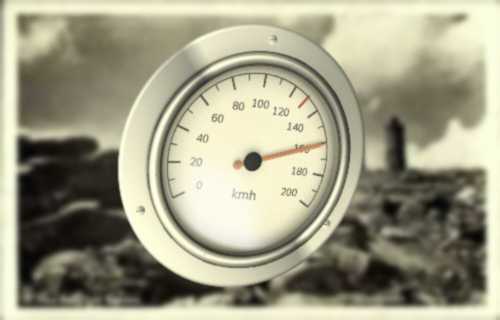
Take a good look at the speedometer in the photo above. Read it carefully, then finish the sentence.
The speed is 160 km/h
